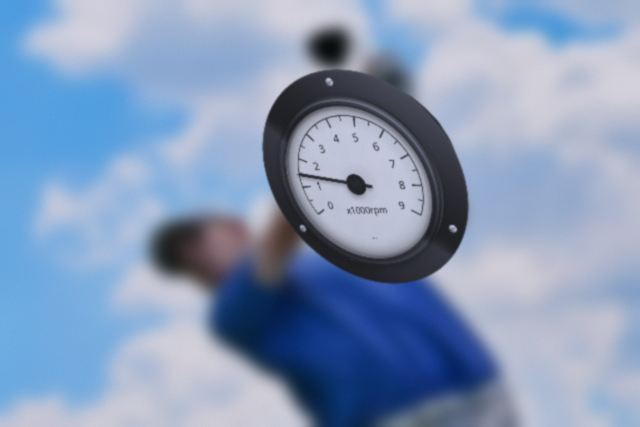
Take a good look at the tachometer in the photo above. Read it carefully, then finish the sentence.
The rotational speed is 1500 rpm
